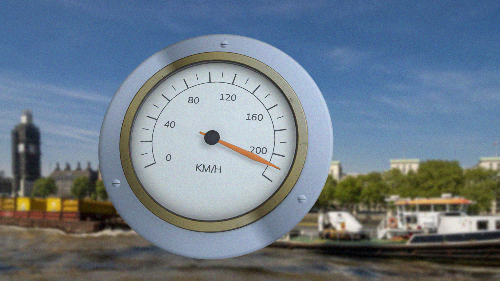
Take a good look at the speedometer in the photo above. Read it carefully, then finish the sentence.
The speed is 210 km/h
